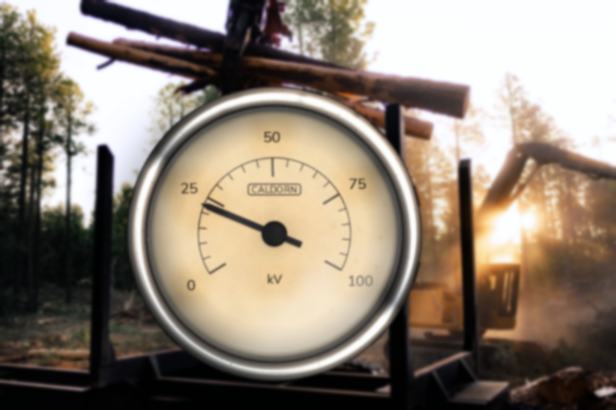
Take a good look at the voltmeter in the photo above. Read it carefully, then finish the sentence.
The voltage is 22.5 kV
